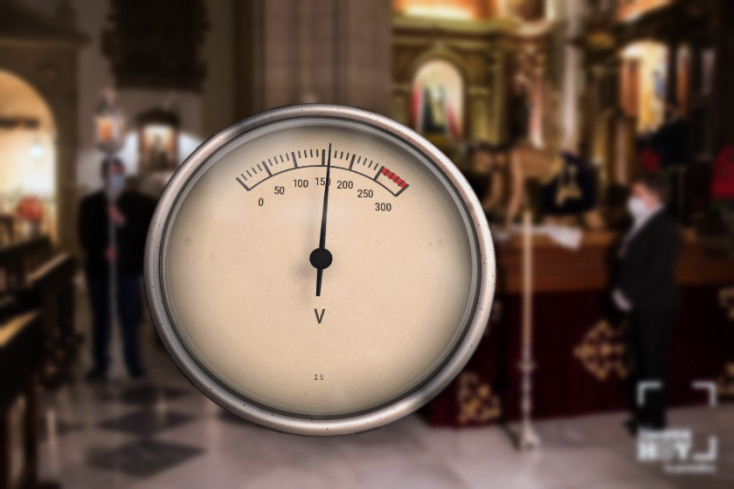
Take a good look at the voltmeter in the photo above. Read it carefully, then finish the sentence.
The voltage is 160 V
